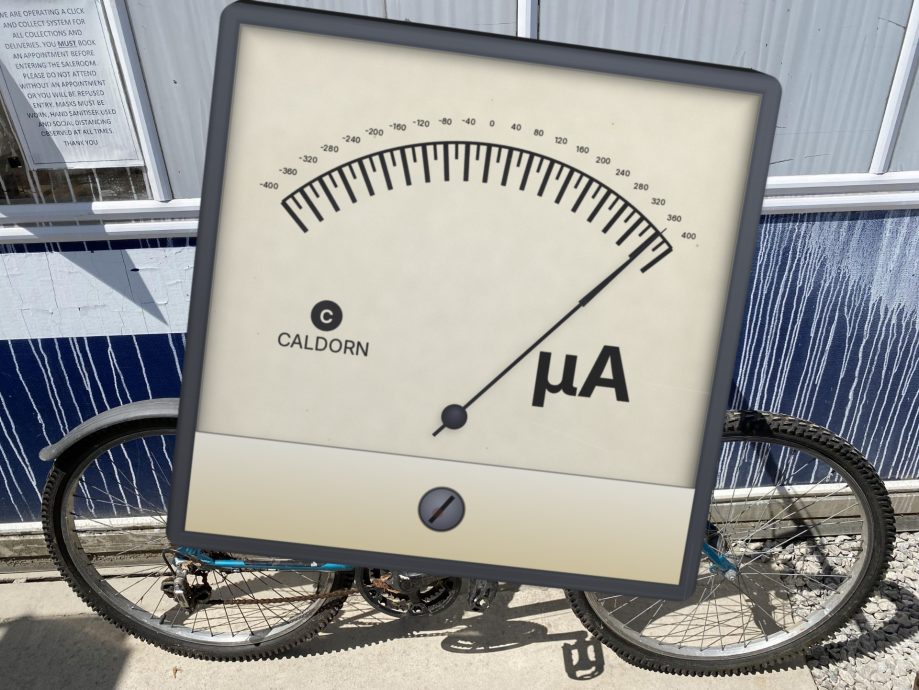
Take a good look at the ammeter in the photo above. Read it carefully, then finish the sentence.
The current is 360 µA
